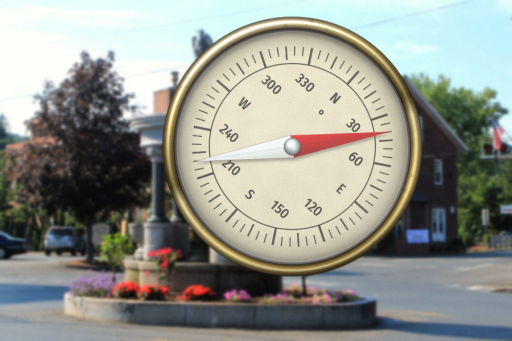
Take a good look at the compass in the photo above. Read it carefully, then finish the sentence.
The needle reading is 40 °
